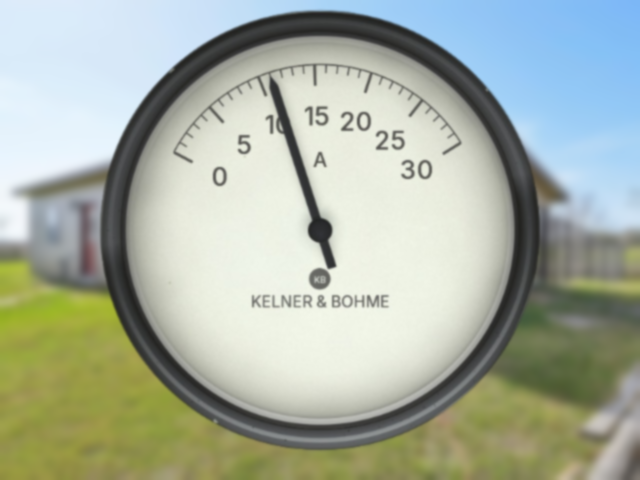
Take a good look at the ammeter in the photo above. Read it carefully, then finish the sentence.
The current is 11 A
